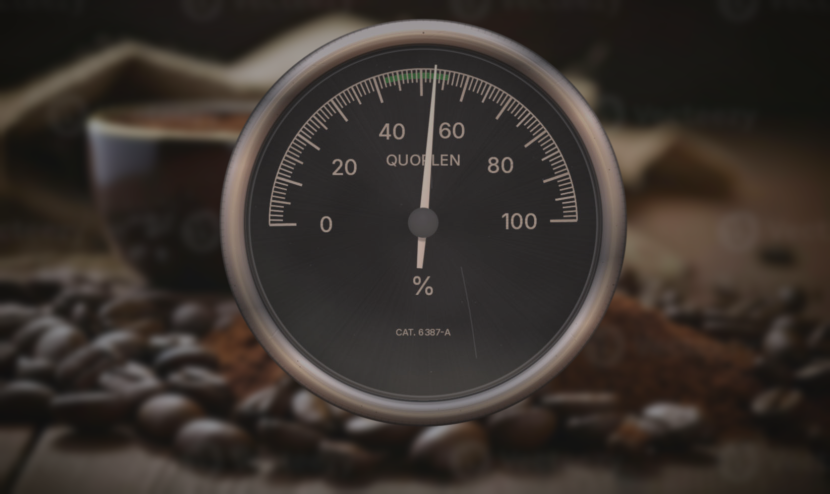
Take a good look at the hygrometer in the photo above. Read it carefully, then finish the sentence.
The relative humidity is 53 %
